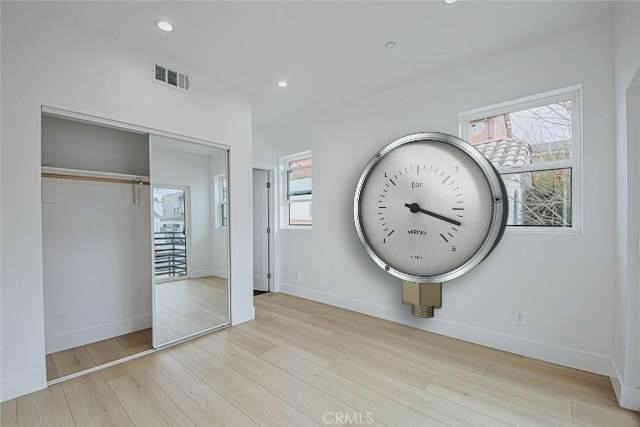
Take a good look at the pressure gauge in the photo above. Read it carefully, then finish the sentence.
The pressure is 4.4 bar
